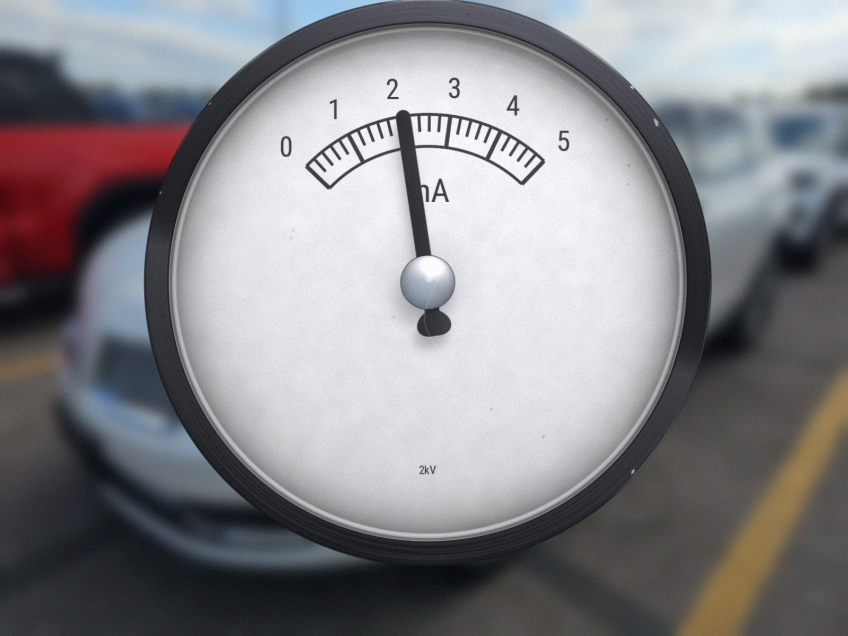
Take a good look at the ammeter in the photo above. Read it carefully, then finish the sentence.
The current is 2.1 mA
